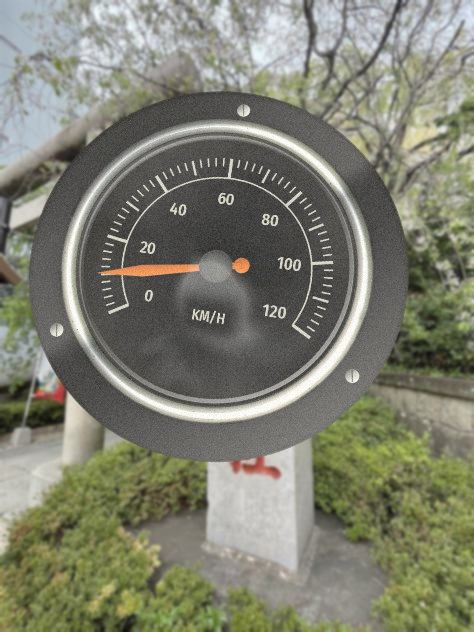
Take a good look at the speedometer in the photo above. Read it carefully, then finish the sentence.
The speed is 10 km/h
